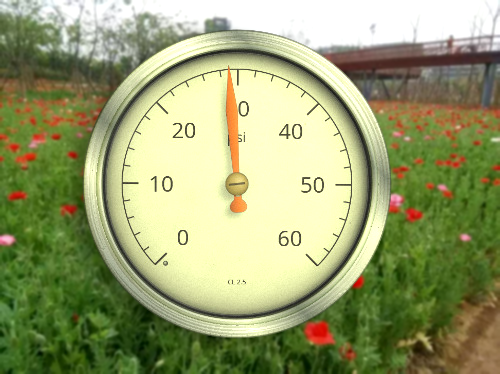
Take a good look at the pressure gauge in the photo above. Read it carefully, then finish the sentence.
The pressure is 29 psi
